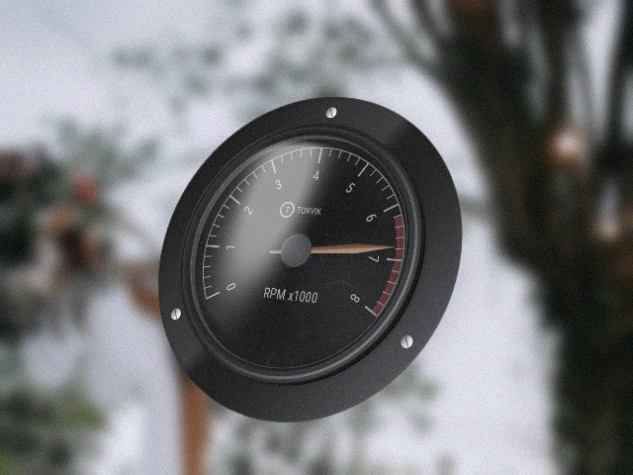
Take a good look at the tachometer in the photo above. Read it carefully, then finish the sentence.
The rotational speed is 6800 rpm
